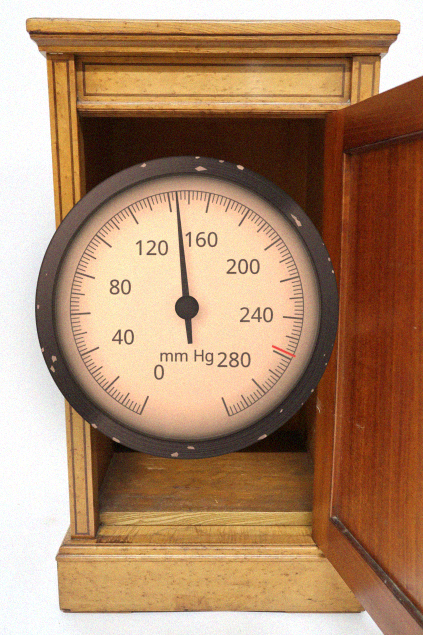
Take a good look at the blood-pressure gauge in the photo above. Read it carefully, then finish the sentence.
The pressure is 144 mmHg
